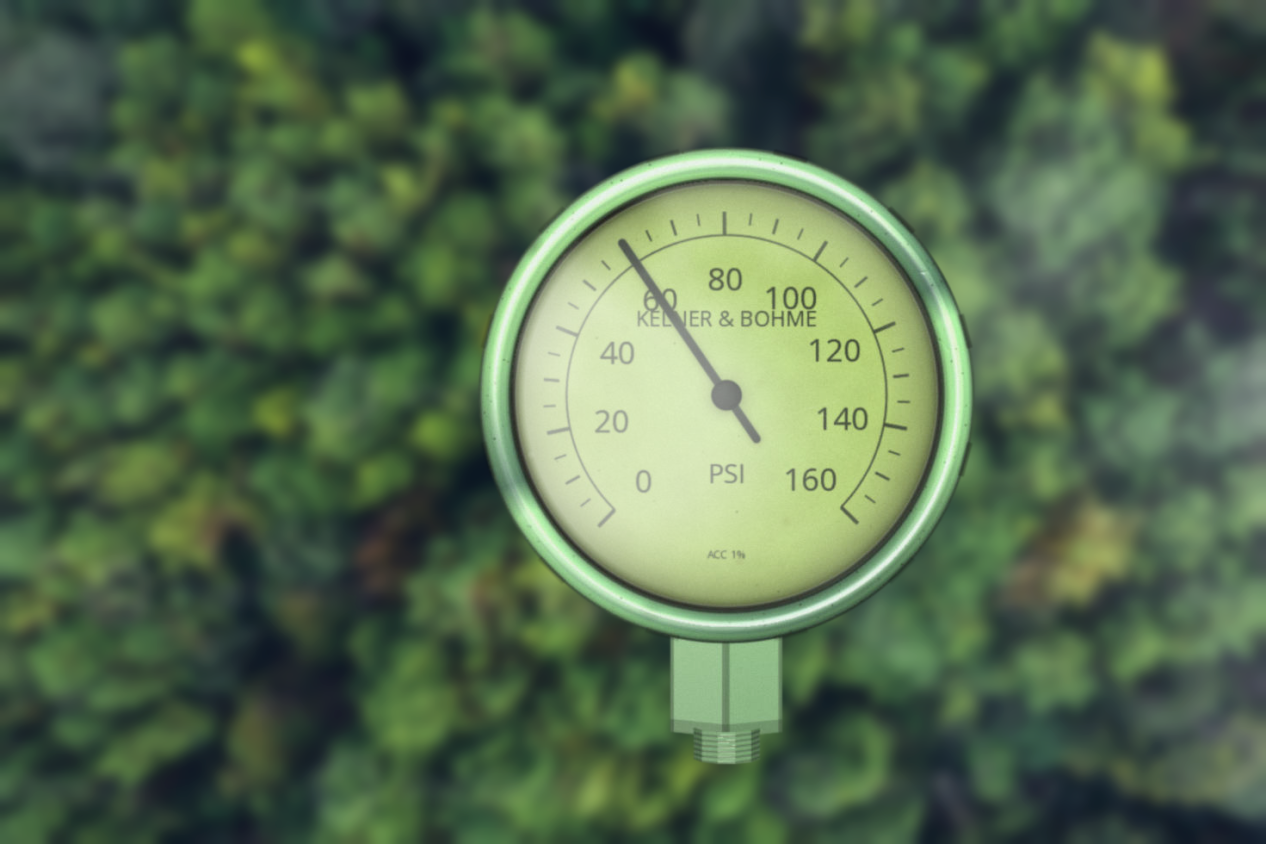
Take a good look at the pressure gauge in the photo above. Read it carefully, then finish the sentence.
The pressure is 60 psi
